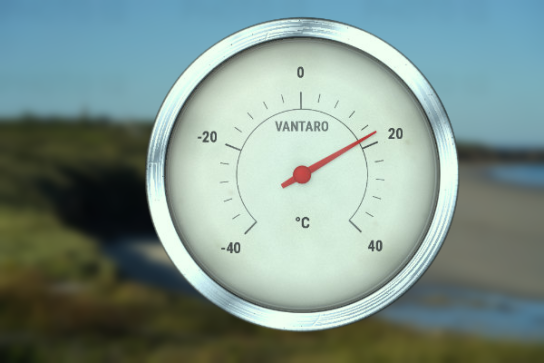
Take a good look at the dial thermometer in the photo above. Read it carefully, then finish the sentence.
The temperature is 18 °C
